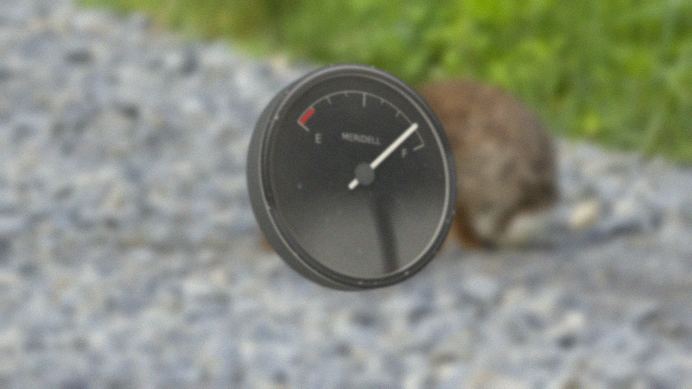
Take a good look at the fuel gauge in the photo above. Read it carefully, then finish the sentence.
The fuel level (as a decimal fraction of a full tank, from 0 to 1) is 0.875
